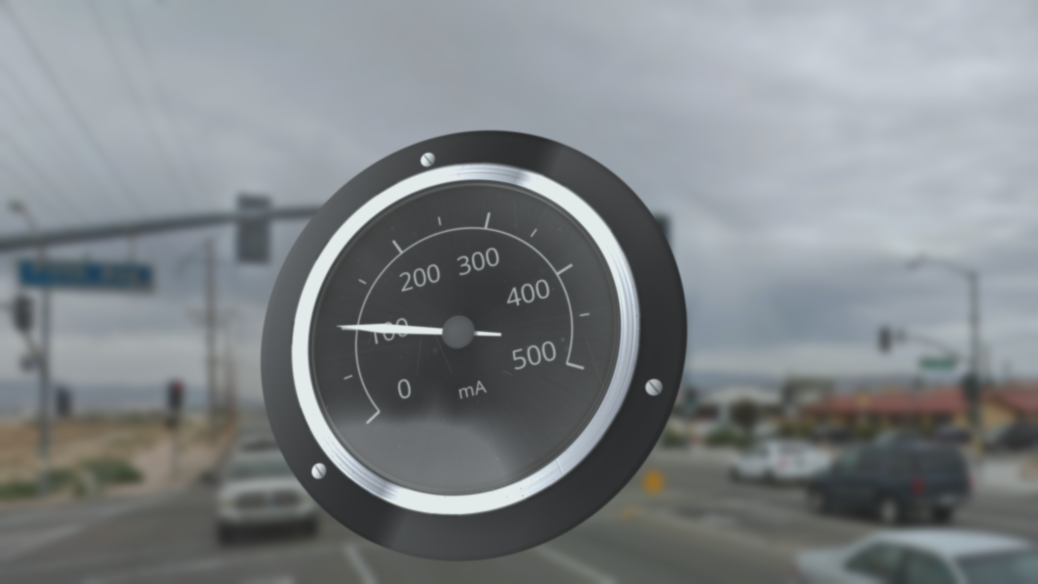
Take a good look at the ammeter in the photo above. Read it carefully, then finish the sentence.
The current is 100 mA
